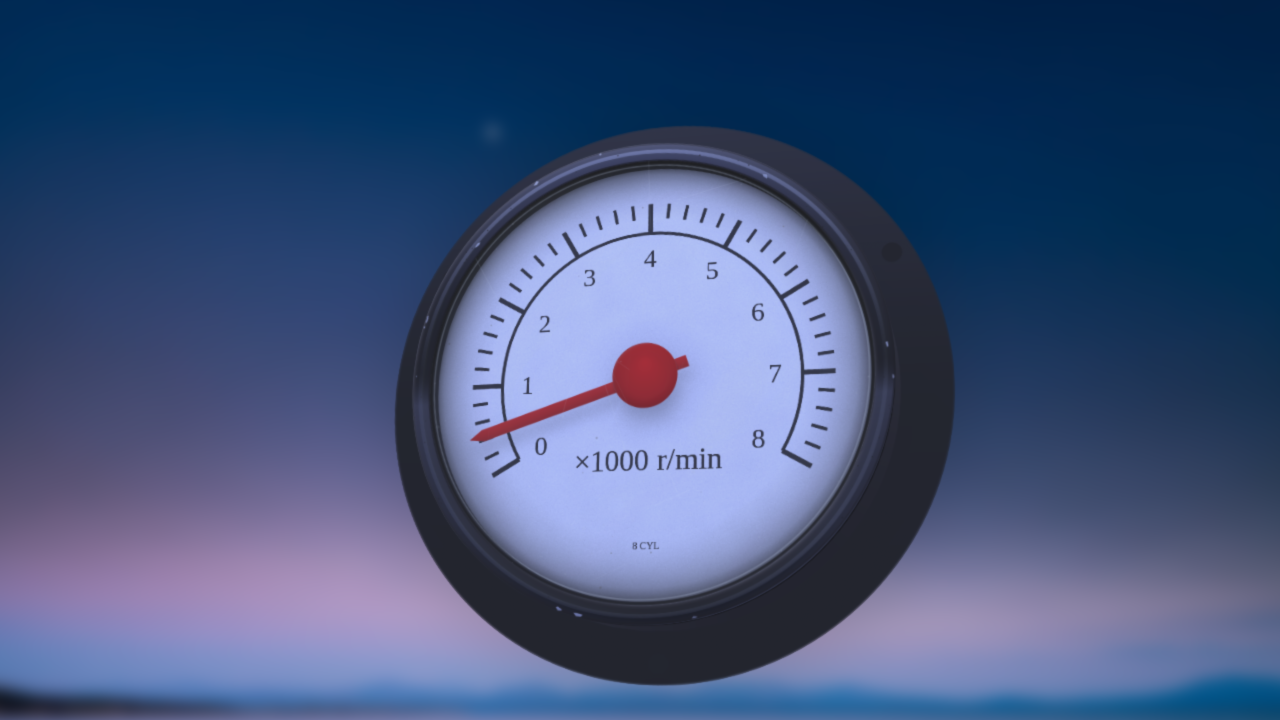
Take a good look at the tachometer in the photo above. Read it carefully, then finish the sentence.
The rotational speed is 400 rpm
